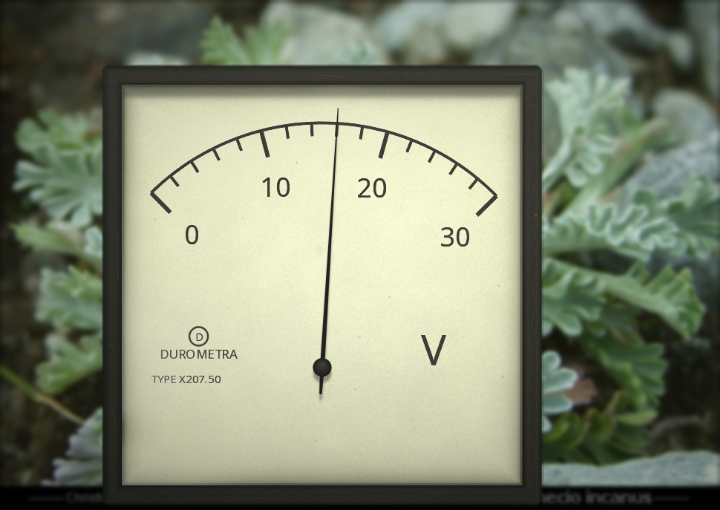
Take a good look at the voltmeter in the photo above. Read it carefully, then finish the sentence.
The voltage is 16 V
